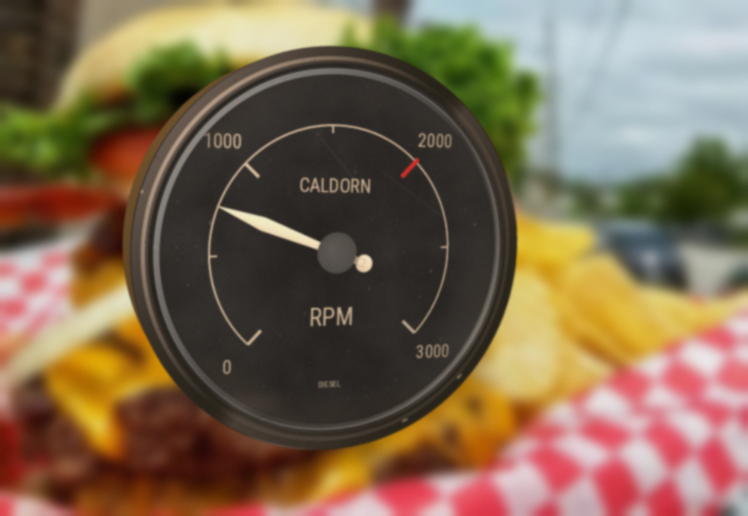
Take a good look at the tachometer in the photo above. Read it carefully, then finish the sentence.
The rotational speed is 750 rpm
